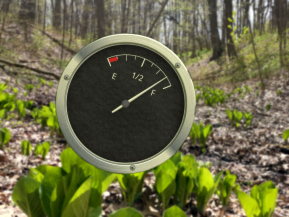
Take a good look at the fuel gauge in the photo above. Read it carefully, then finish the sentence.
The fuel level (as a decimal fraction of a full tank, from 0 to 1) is 0.875
